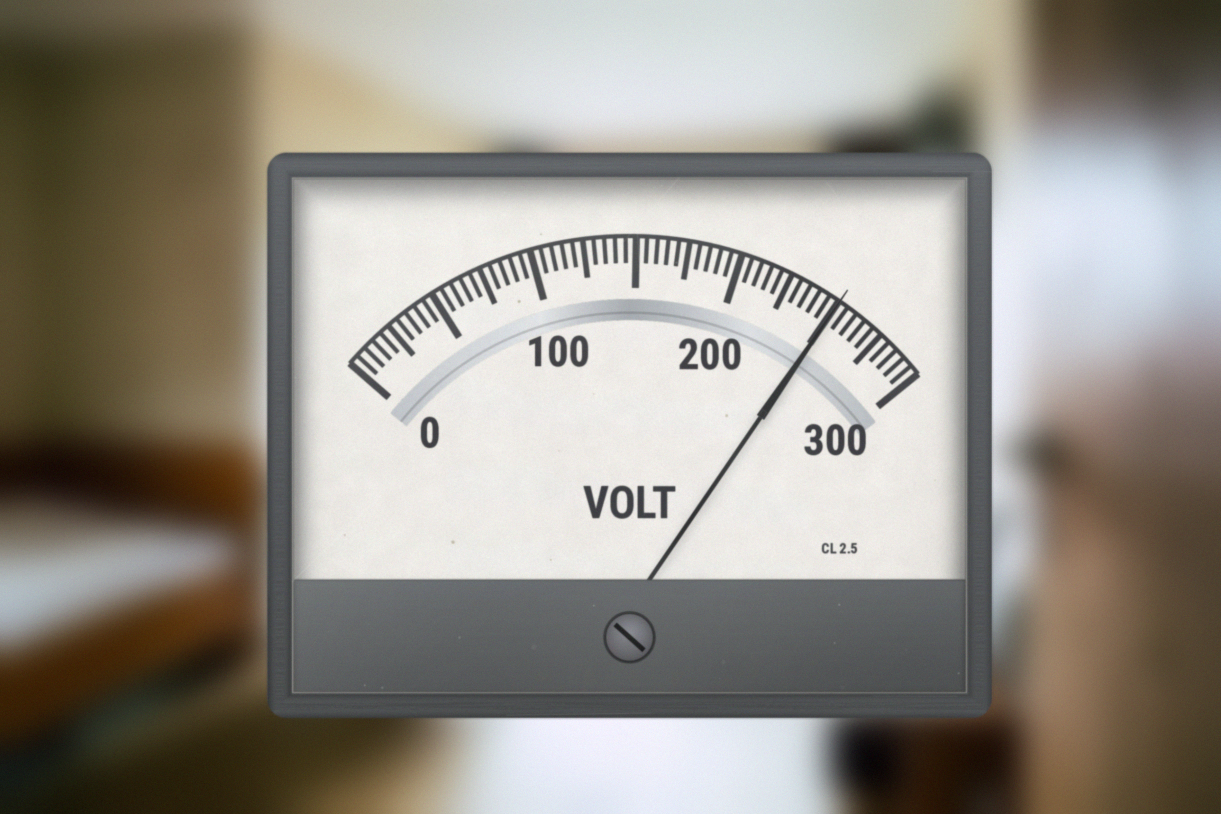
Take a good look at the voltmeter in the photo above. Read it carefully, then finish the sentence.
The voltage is 250 V
